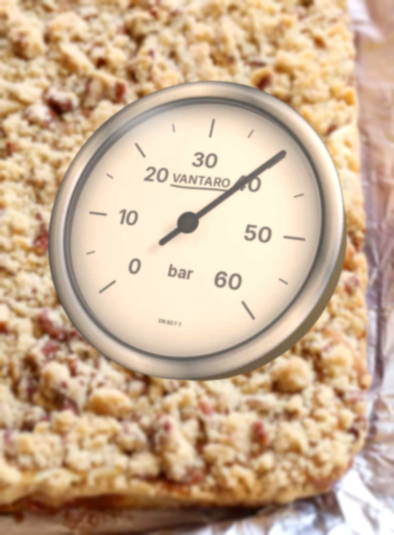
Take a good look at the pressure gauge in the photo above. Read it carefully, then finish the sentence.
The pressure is 40 bar
